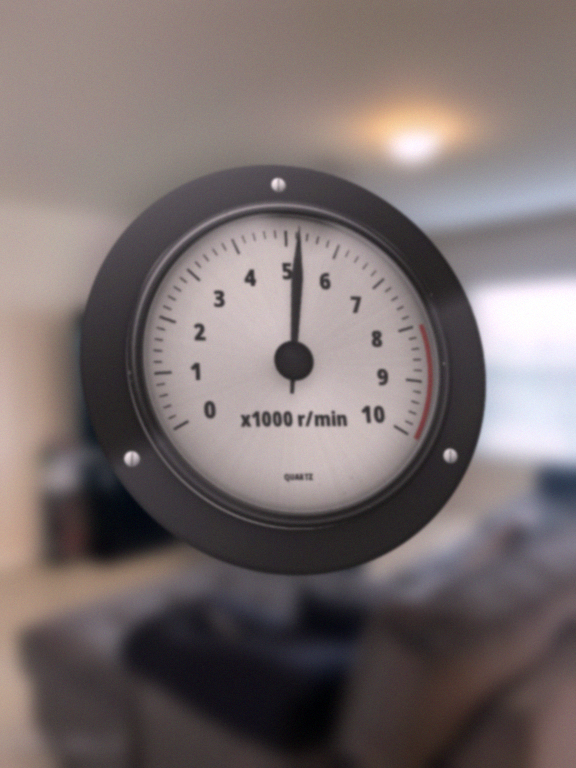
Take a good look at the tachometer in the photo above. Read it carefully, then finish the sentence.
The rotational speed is 5200 rpm
